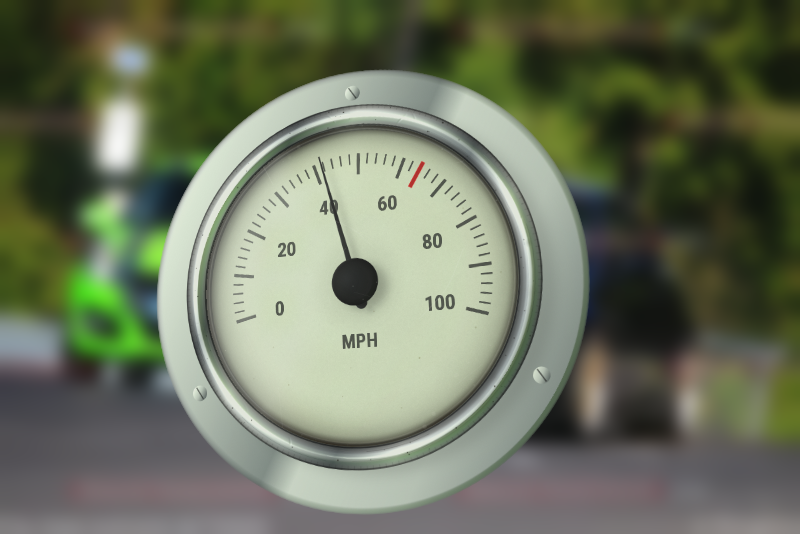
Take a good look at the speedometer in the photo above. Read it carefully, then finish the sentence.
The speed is 42 mph
